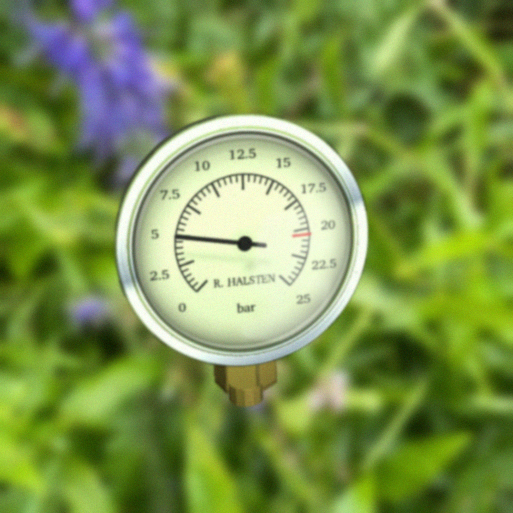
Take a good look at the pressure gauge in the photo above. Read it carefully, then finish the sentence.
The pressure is 5 bar
